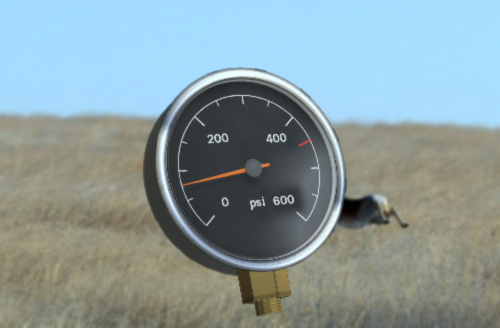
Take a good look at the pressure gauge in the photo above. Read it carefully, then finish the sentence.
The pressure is 75 psi
